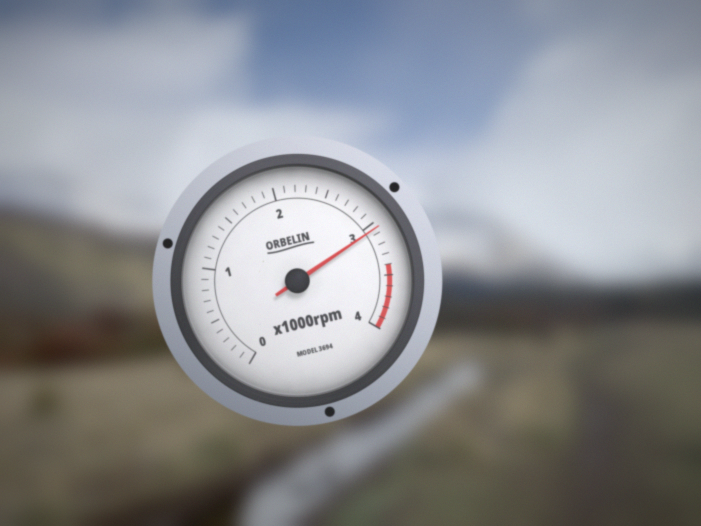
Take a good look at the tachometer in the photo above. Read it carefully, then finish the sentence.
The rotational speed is 3050 rpm
